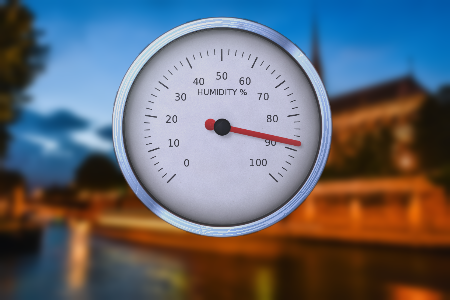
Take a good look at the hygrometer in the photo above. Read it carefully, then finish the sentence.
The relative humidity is 88 %
